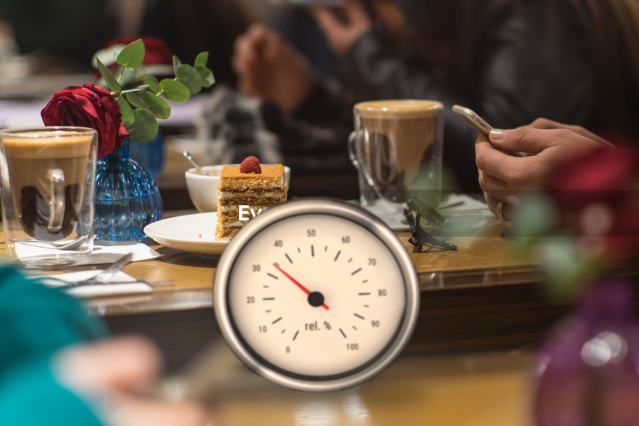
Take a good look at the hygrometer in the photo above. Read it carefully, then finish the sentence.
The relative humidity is 35 %
